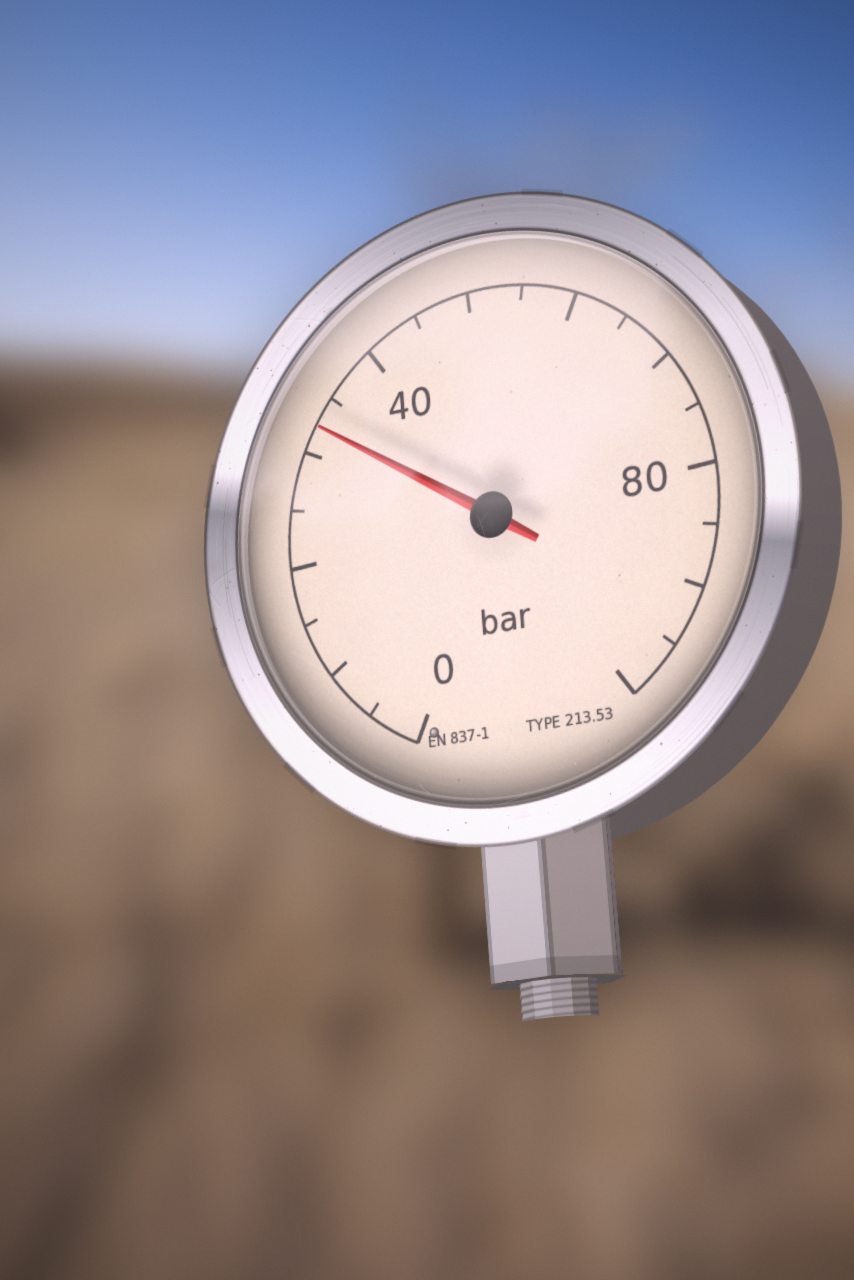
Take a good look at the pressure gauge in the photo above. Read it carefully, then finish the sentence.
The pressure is 32.5 bar
